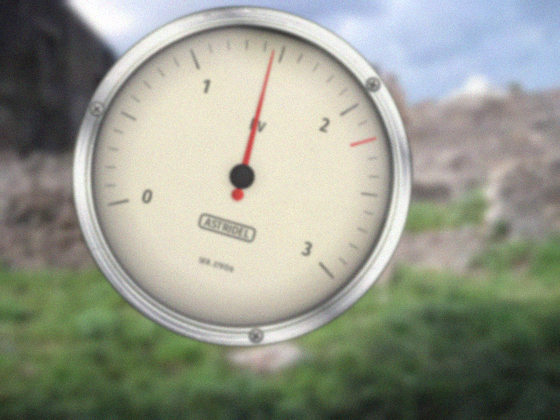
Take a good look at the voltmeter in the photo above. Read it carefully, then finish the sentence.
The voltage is 1.45 kV
